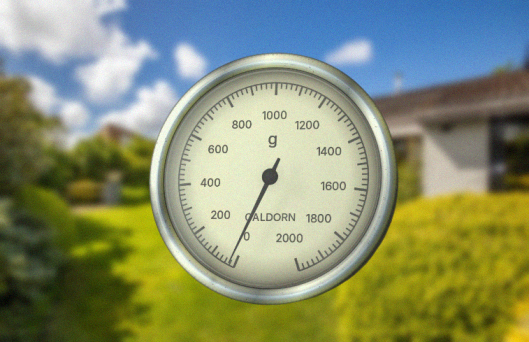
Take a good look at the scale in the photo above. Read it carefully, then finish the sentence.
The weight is 20 g
